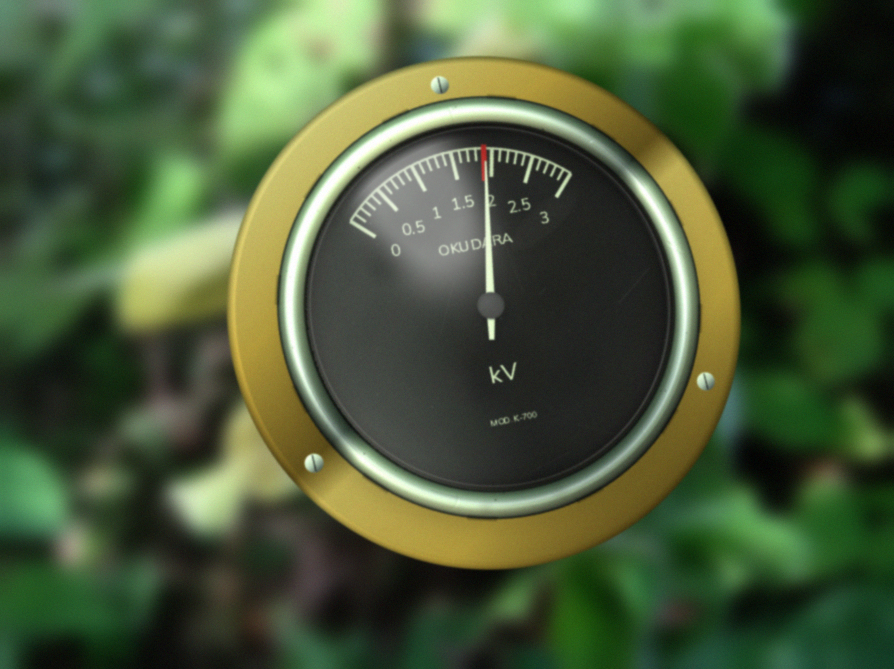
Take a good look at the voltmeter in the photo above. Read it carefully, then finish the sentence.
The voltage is 1.9 kV
